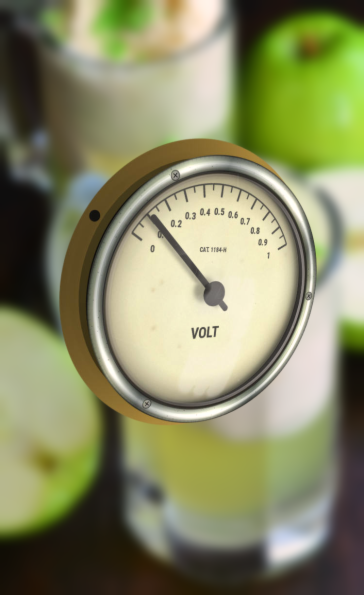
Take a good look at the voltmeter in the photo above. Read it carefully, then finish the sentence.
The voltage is 0.1 V
